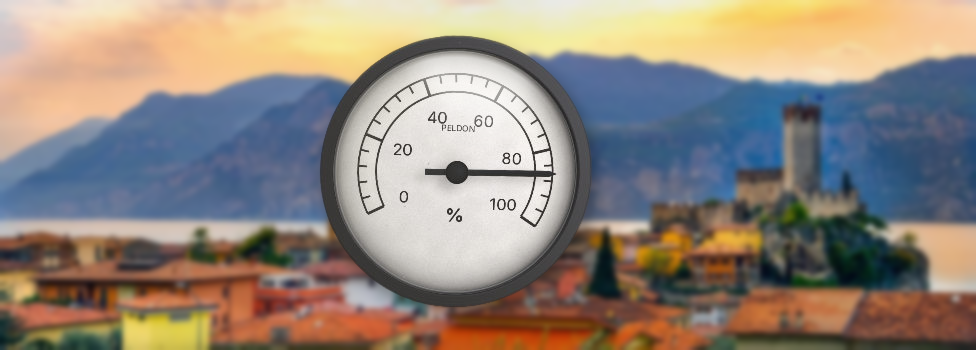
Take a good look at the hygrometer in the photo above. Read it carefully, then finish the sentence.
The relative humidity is 86 %
